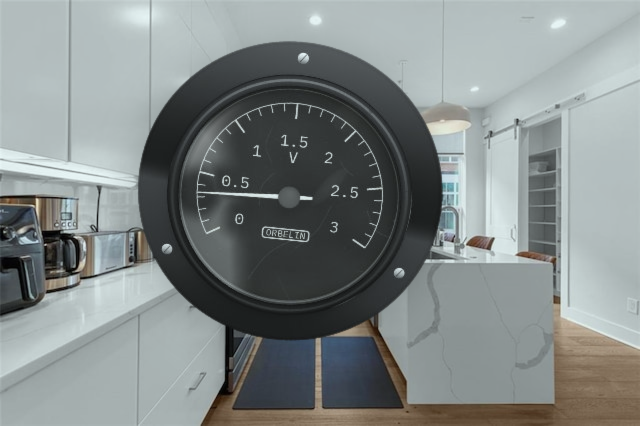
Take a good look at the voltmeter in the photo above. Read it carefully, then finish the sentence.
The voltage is 0.35 V
